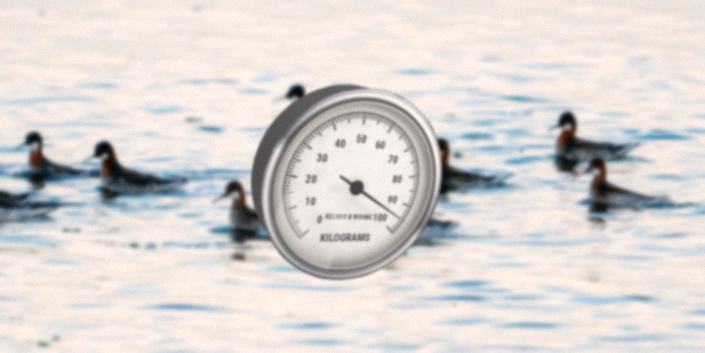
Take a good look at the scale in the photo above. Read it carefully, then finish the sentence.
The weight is 95 kg
